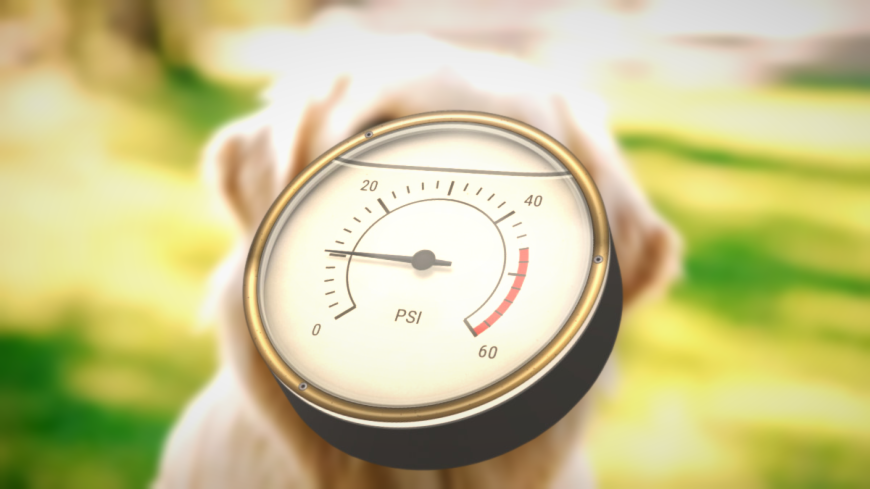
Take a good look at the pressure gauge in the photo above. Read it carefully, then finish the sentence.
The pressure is 10 psi
